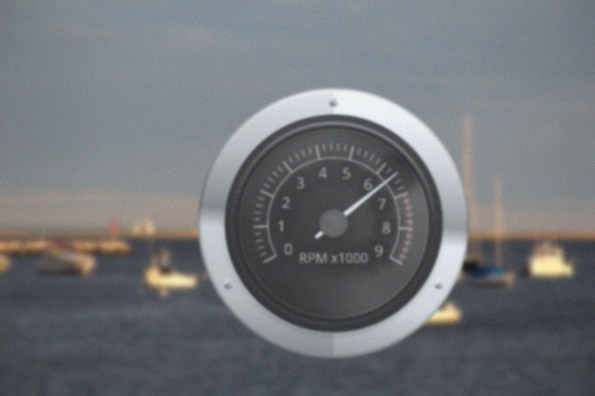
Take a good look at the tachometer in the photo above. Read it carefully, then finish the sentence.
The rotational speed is 6400 rpm
